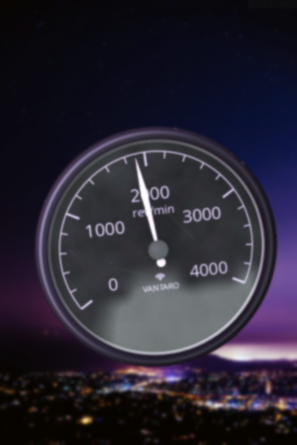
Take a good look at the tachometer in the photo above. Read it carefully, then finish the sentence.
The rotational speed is 1900 rpm
